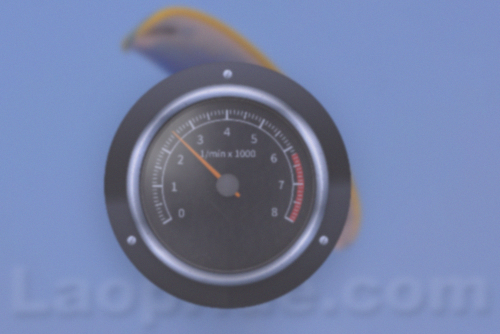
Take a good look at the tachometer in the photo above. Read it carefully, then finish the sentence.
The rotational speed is 2500 rpm
